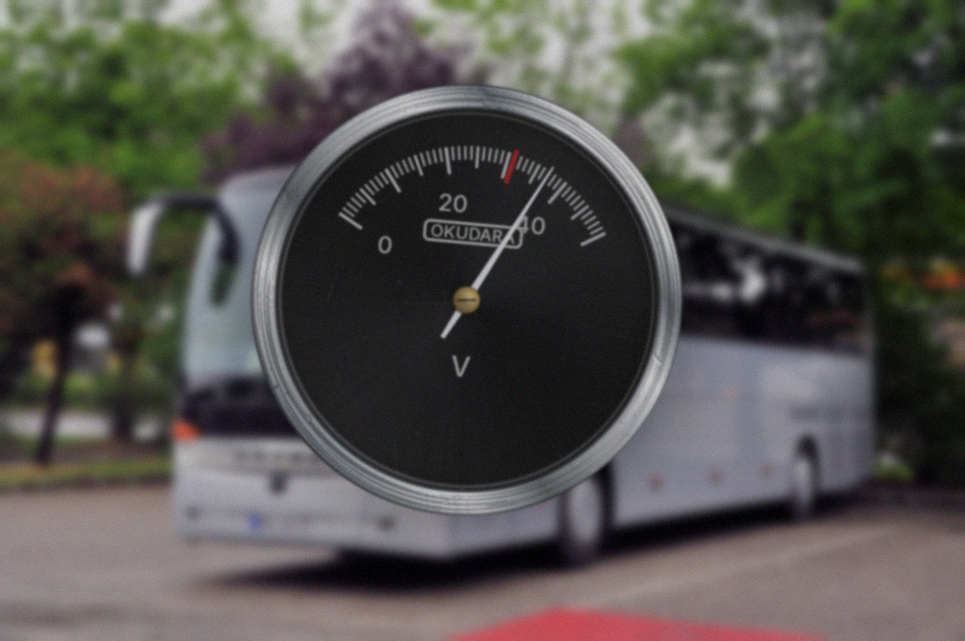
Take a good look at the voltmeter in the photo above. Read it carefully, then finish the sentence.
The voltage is 37 V
